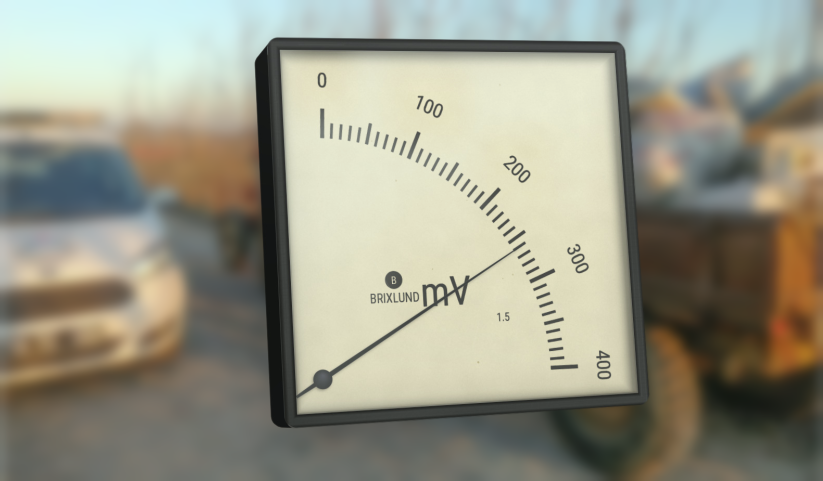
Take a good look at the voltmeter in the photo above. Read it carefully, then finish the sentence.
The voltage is 260 mV
